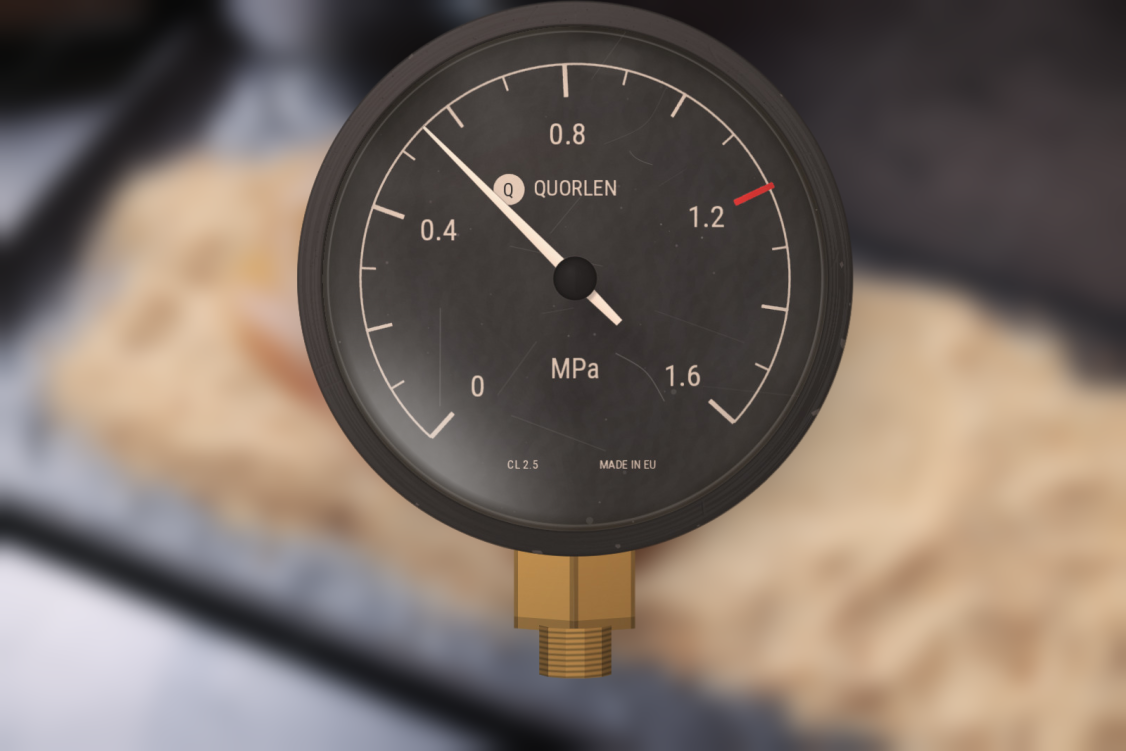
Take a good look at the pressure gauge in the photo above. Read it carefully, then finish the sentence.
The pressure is 0.55 MPa
